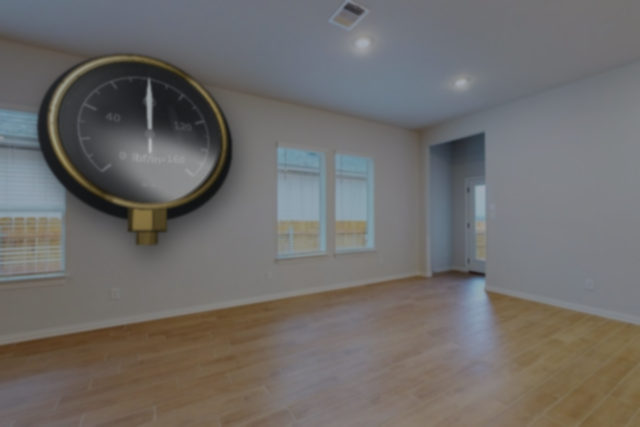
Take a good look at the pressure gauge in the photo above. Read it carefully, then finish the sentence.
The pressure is 80 psi
